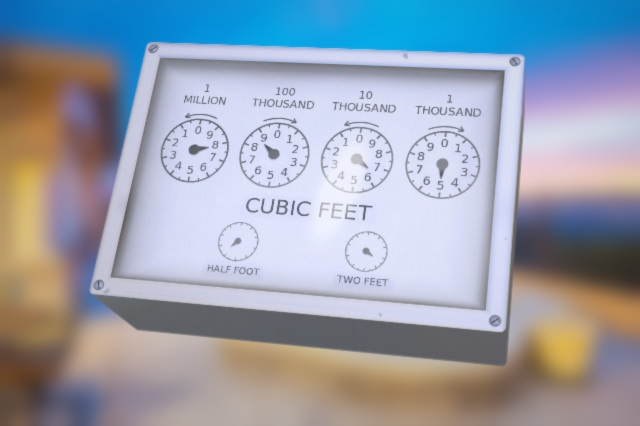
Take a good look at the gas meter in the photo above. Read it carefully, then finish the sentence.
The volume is 786500 ft³
